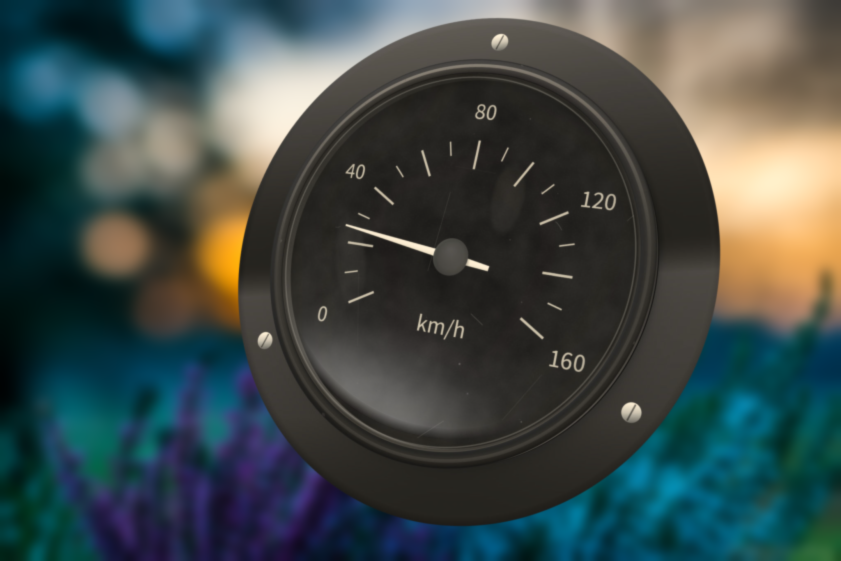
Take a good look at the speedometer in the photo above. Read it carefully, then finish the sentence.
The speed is 25 km/h
